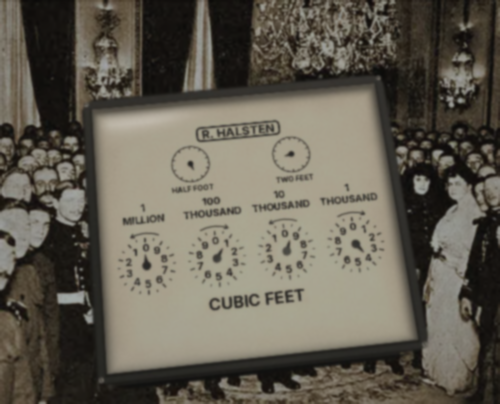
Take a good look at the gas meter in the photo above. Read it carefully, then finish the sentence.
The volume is 9400 ft³
